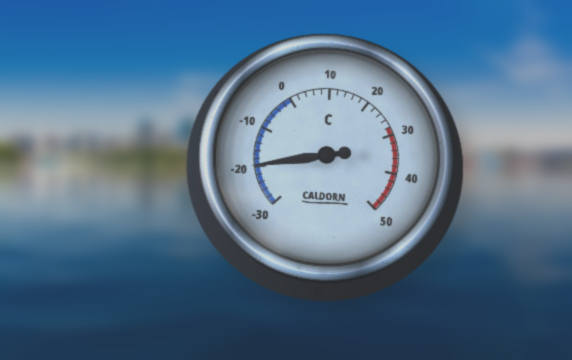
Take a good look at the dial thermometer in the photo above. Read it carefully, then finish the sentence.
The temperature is -20 °C
